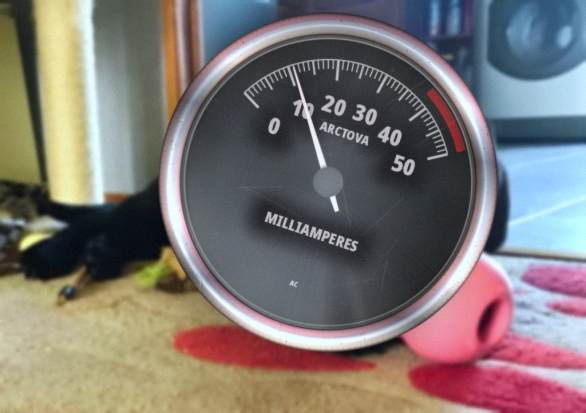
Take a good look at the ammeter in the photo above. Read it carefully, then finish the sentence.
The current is 11 mA
